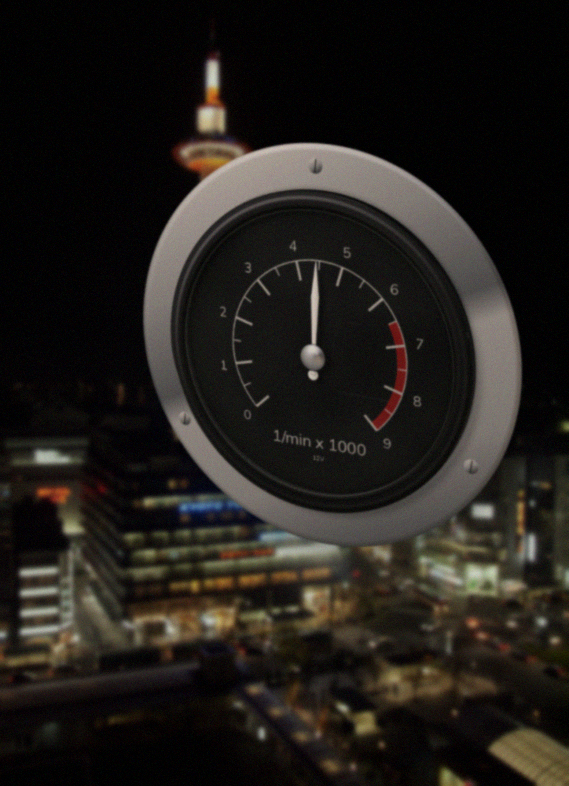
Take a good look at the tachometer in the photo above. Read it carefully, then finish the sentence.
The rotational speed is 4500 rpm
